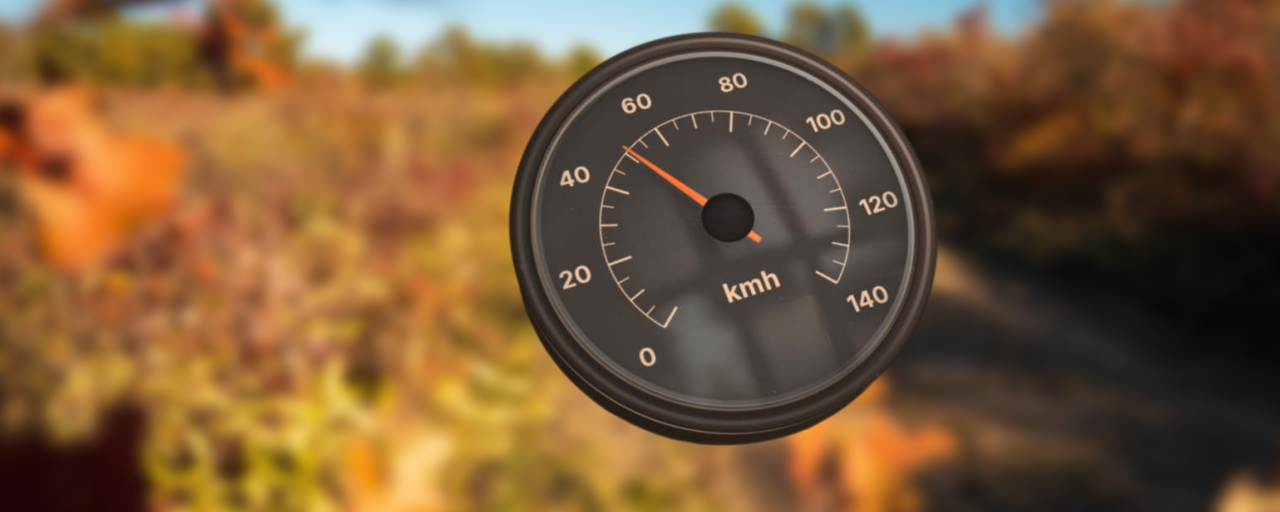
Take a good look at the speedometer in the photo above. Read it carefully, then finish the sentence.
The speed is 50 km/h
